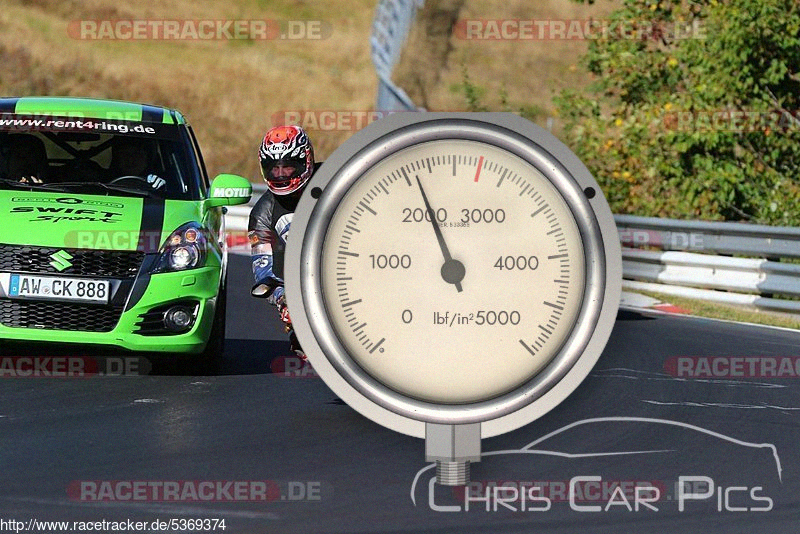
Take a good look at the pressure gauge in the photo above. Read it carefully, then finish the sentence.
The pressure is 2100 psi
